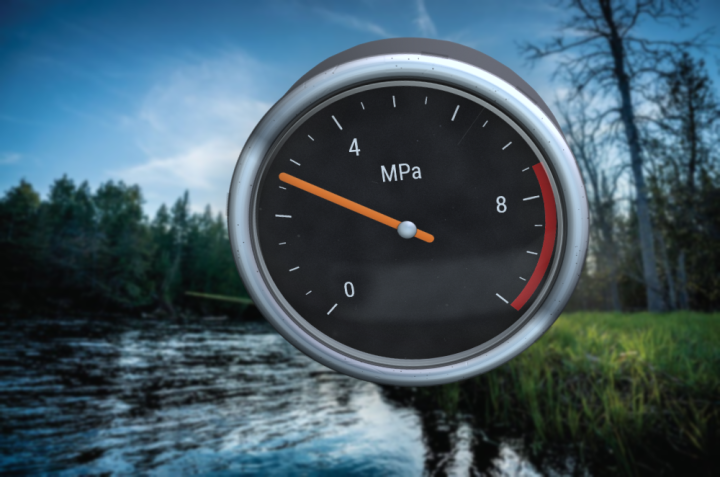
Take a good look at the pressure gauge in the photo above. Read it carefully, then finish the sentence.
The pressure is 2.75 MPa
